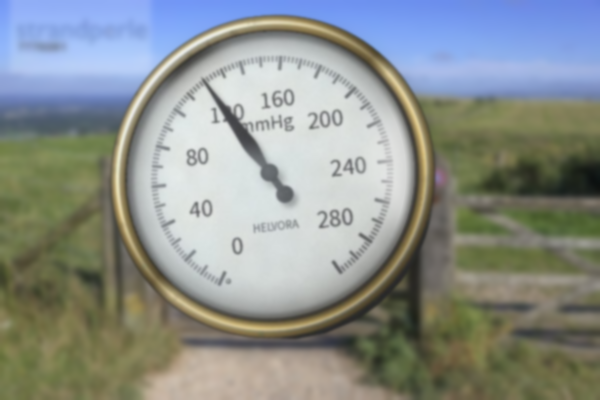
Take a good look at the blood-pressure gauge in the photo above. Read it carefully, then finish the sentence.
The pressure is 120 mmHg
